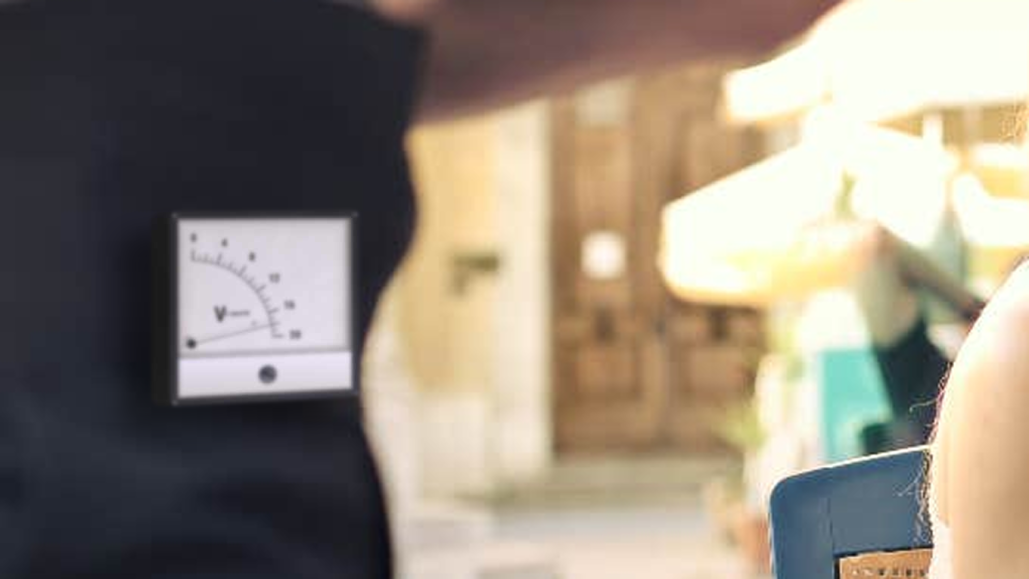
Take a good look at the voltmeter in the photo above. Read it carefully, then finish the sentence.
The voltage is 18 V
